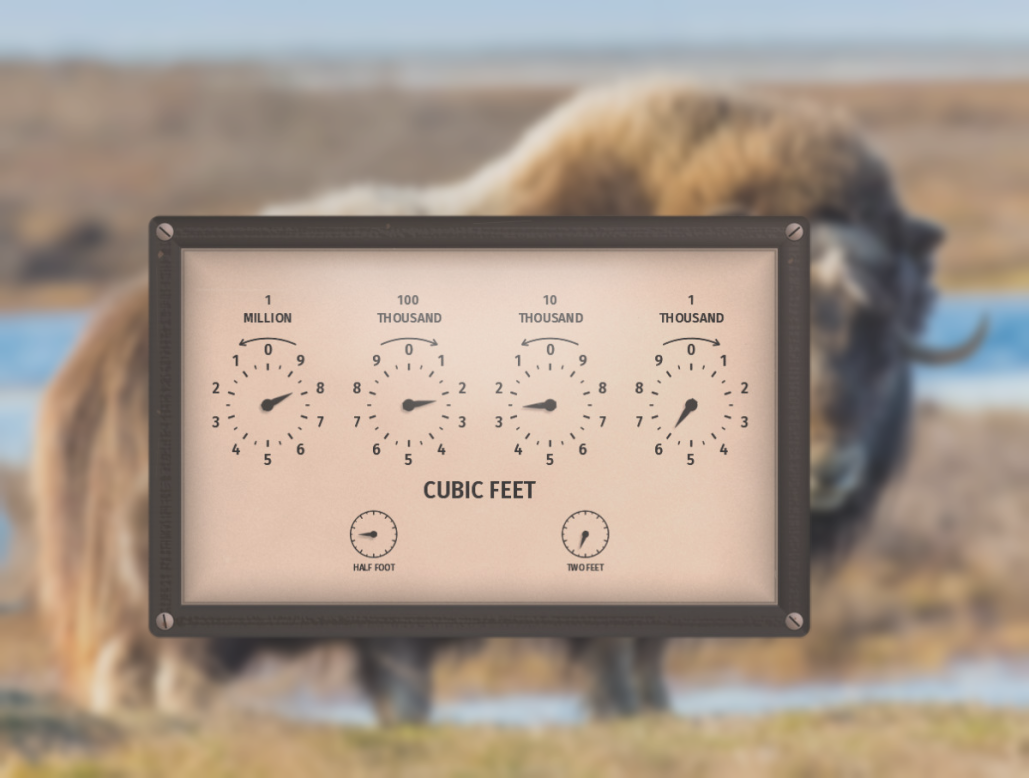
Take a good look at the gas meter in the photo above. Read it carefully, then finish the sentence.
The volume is 822600 ft³
